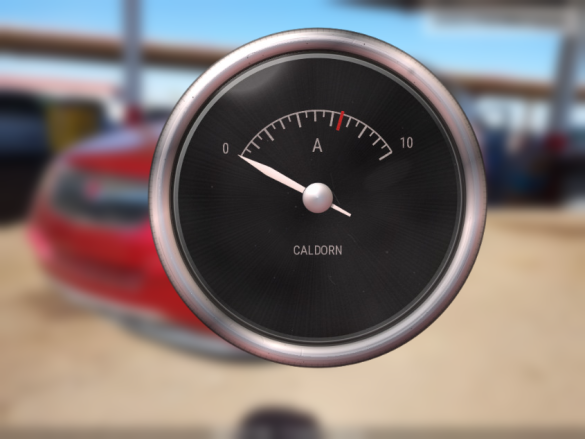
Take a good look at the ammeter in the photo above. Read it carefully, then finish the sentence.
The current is 0 A
